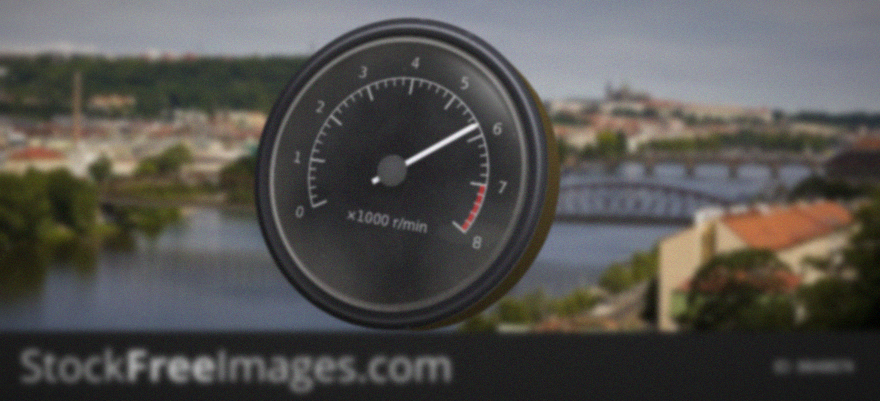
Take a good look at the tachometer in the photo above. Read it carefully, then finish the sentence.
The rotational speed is 5800 rpm
